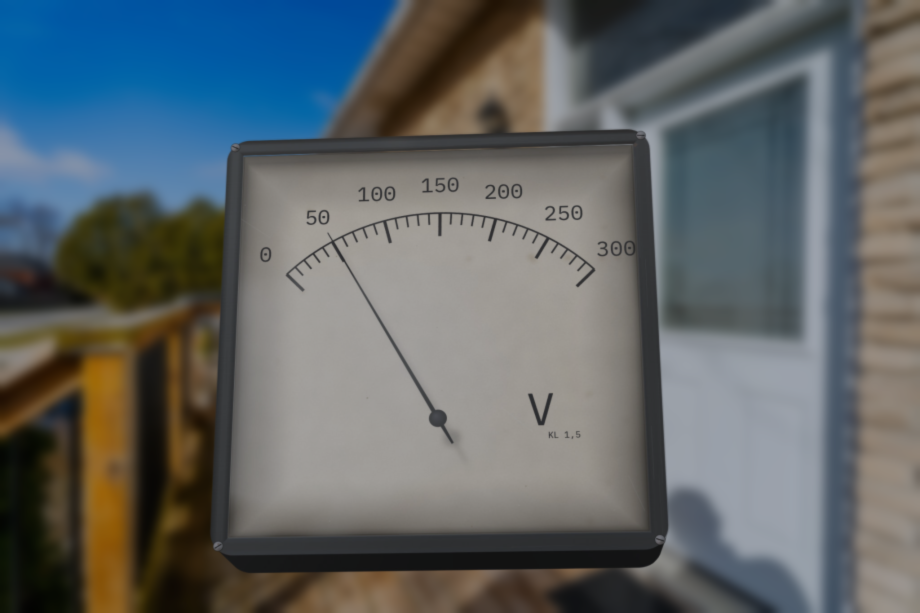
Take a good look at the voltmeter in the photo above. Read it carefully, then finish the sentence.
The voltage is 50 V
